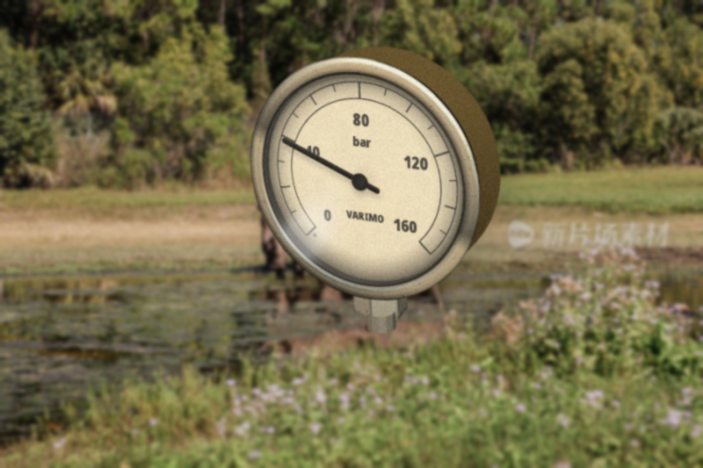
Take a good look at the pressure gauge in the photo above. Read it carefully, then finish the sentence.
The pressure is 40 bar
